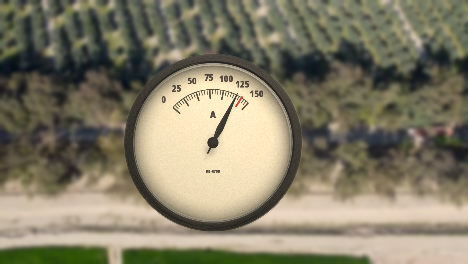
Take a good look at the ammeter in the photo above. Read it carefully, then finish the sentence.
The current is 125 A
